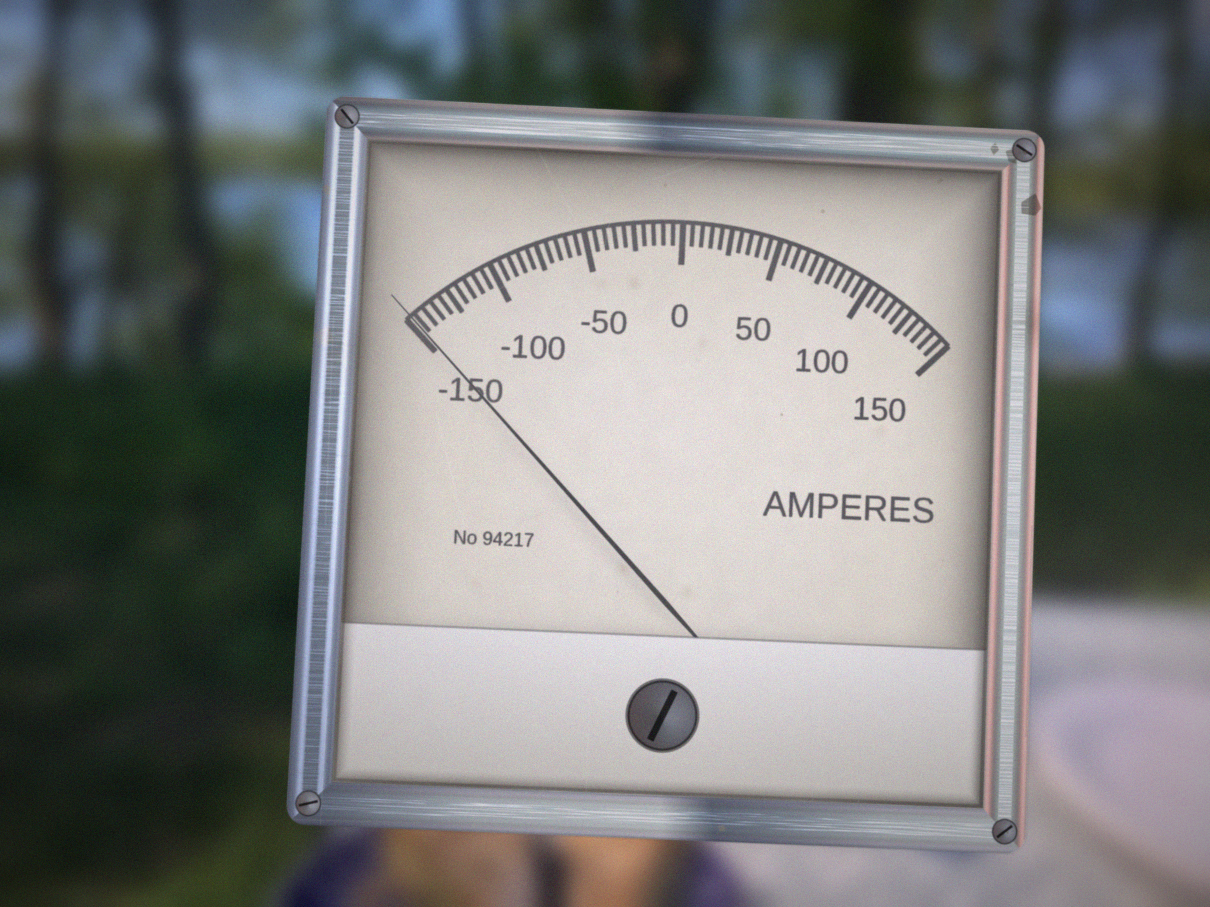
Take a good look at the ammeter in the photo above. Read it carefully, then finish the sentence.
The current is -147.5 A
